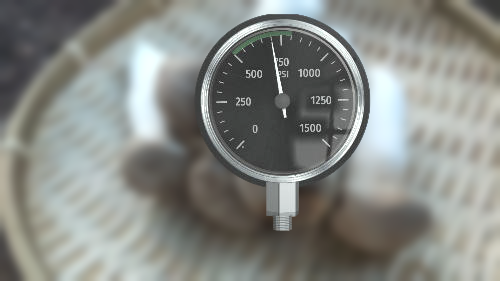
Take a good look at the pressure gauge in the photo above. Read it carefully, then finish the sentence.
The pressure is 700 psi
